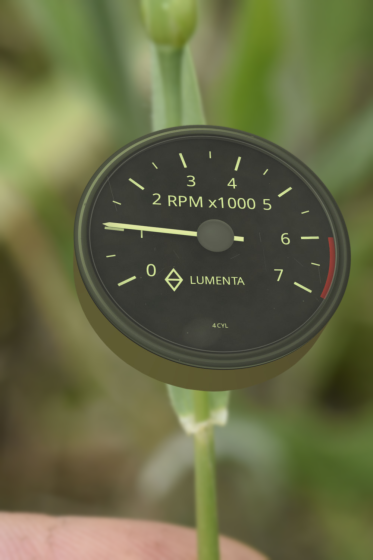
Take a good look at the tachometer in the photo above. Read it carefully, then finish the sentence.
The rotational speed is 1000 rpm
